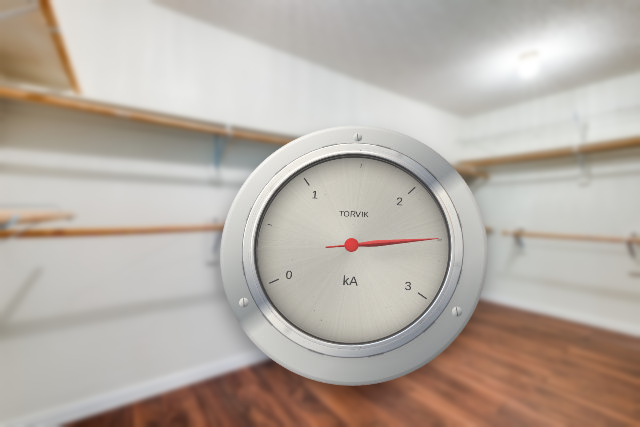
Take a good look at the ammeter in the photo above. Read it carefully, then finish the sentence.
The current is 2.5 kA
